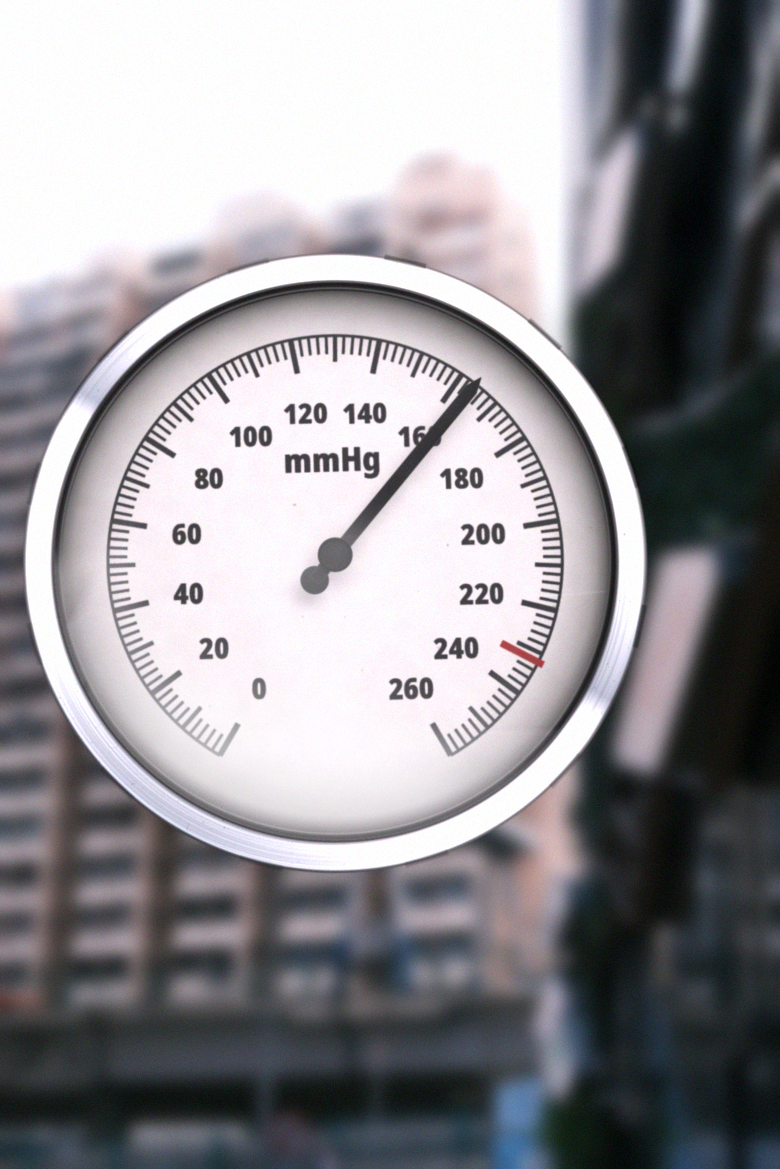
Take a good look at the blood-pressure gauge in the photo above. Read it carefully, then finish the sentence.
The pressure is 164 mmHg
